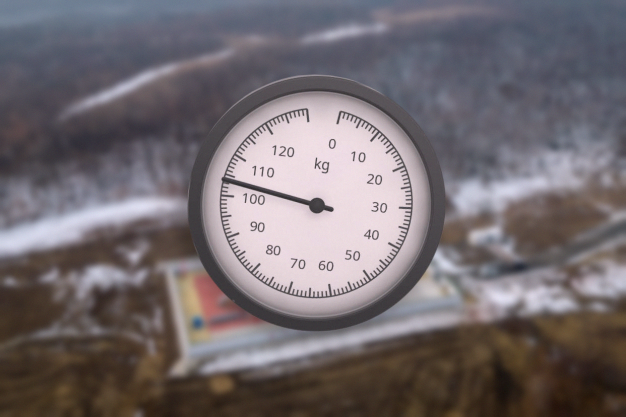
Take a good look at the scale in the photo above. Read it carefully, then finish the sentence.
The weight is 104 kg
